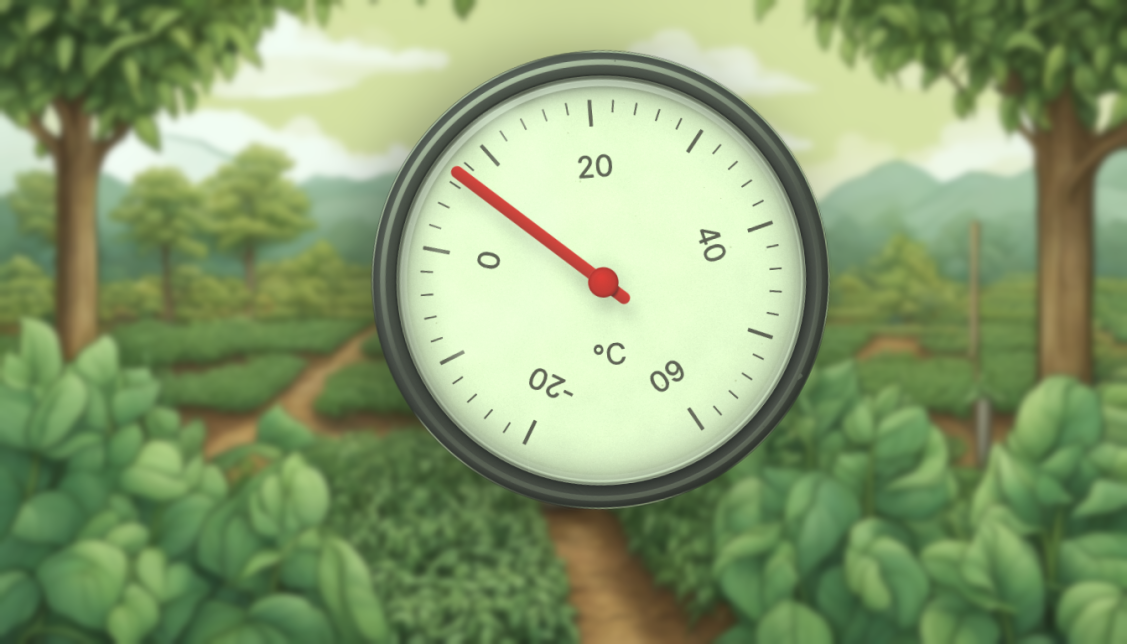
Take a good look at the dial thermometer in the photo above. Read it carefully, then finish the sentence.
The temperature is 7 °C
